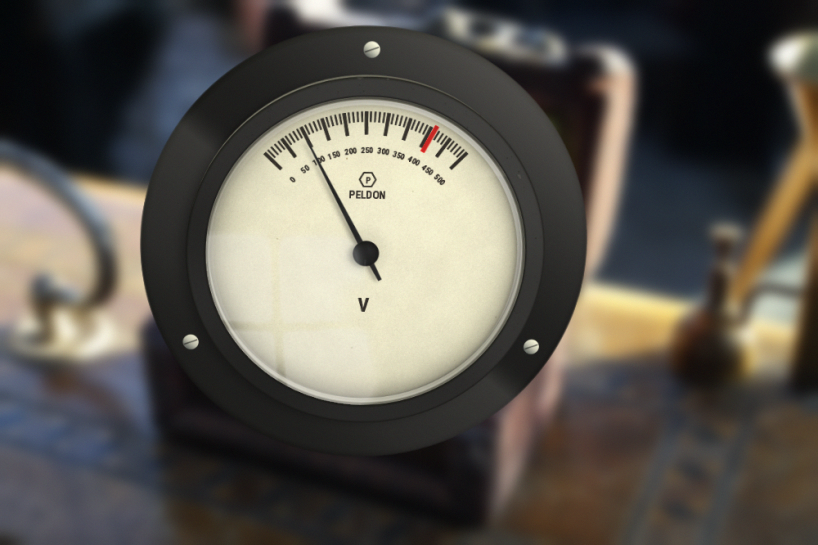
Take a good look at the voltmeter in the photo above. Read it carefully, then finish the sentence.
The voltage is 100 V
